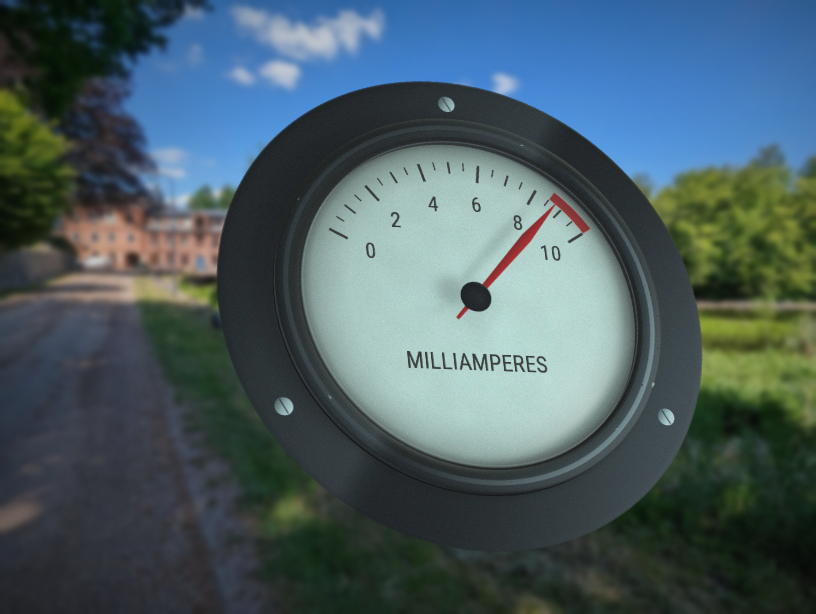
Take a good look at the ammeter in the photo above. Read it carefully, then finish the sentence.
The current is 8.75 mA
